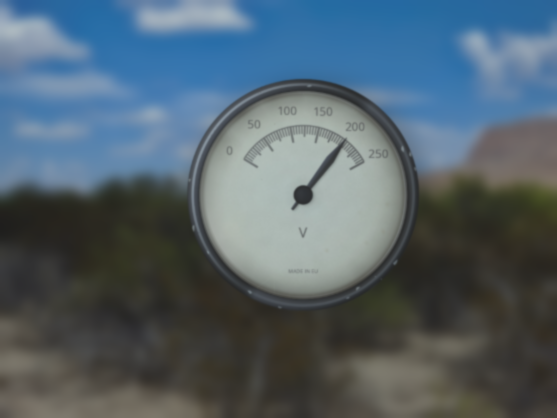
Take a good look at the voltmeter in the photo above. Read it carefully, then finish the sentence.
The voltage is 200 V
